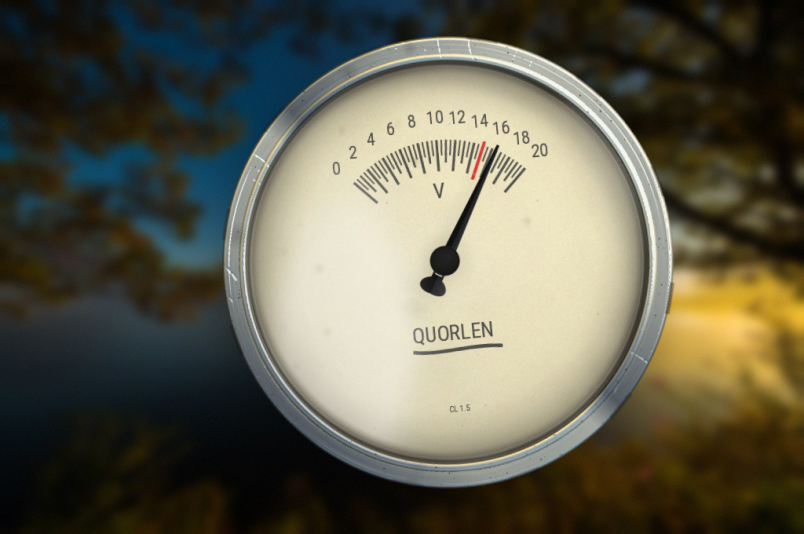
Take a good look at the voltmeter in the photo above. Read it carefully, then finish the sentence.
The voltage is 16.5 V
